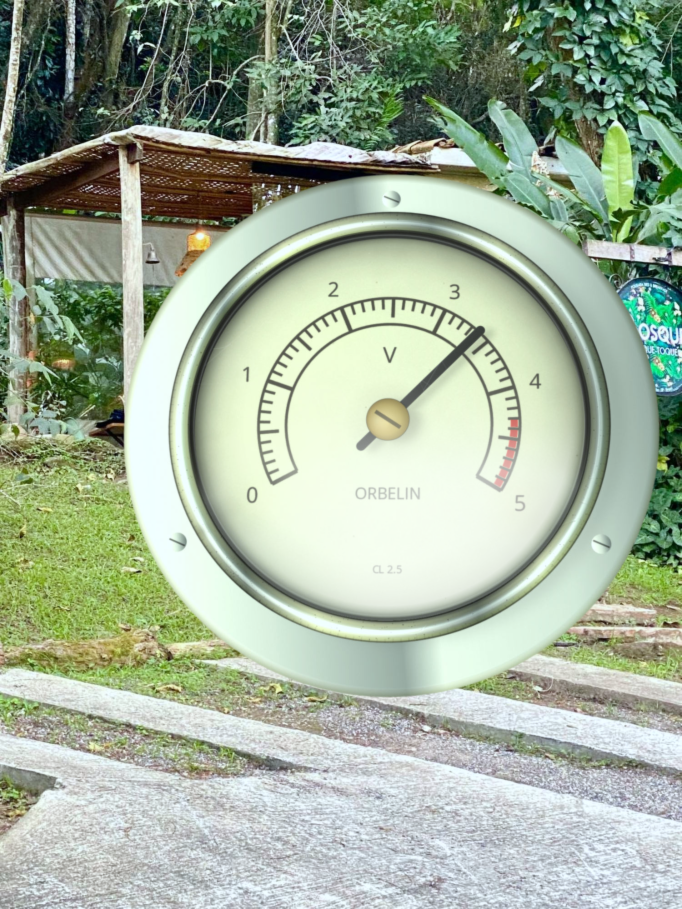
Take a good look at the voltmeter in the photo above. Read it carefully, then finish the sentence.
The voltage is 3.4 V
